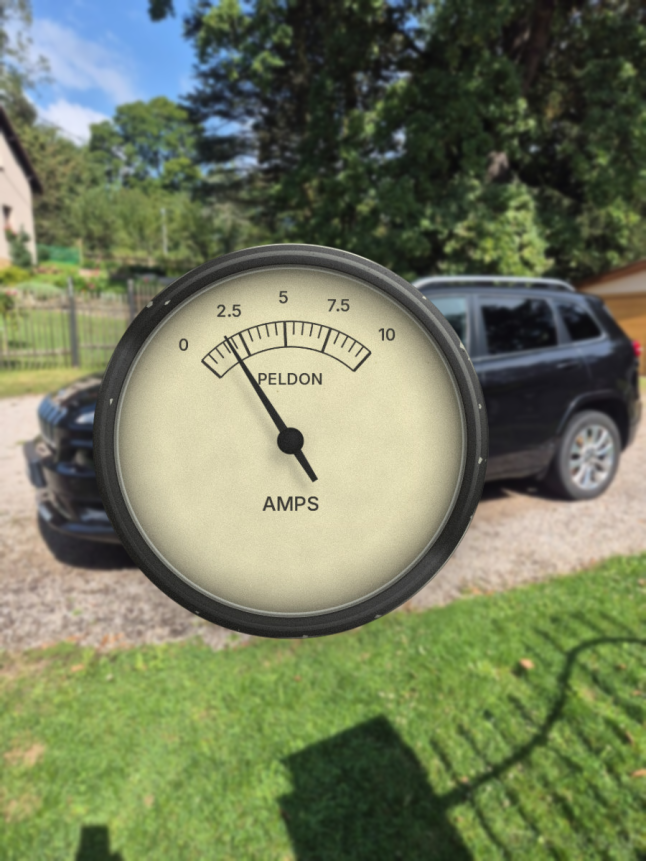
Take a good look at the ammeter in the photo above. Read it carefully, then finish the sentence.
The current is 1.75 A
